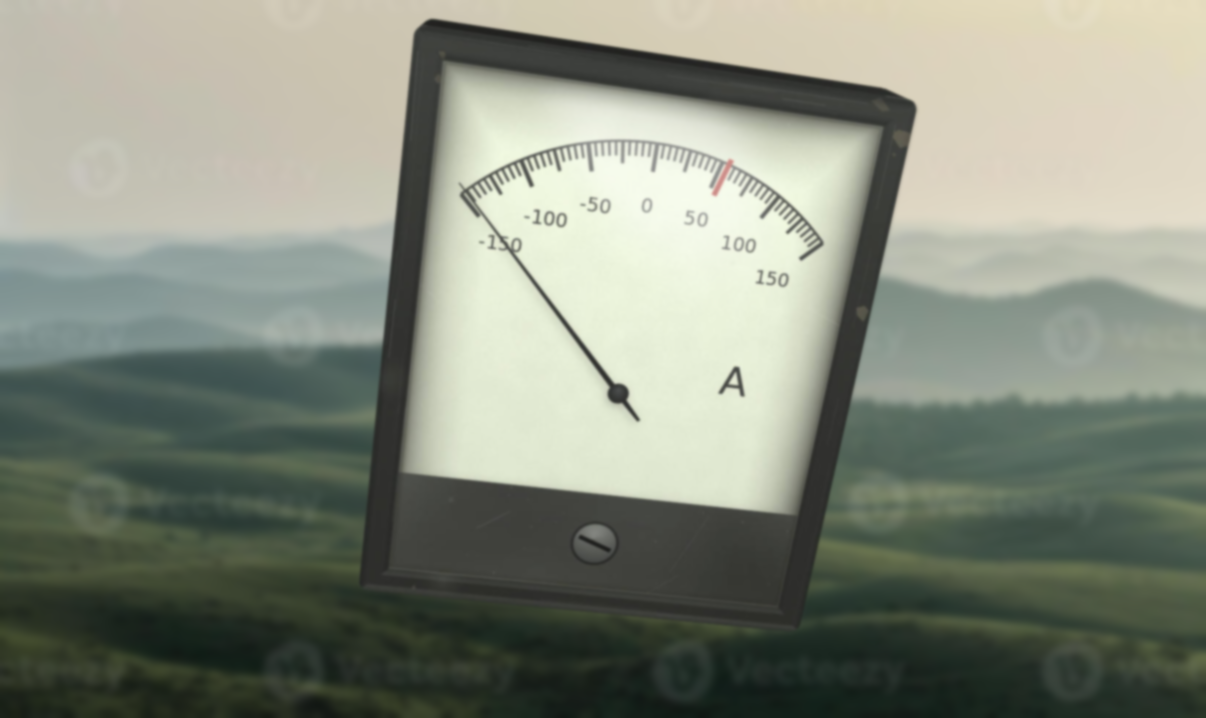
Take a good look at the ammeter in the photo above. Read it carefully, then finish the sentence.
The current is -145 A
